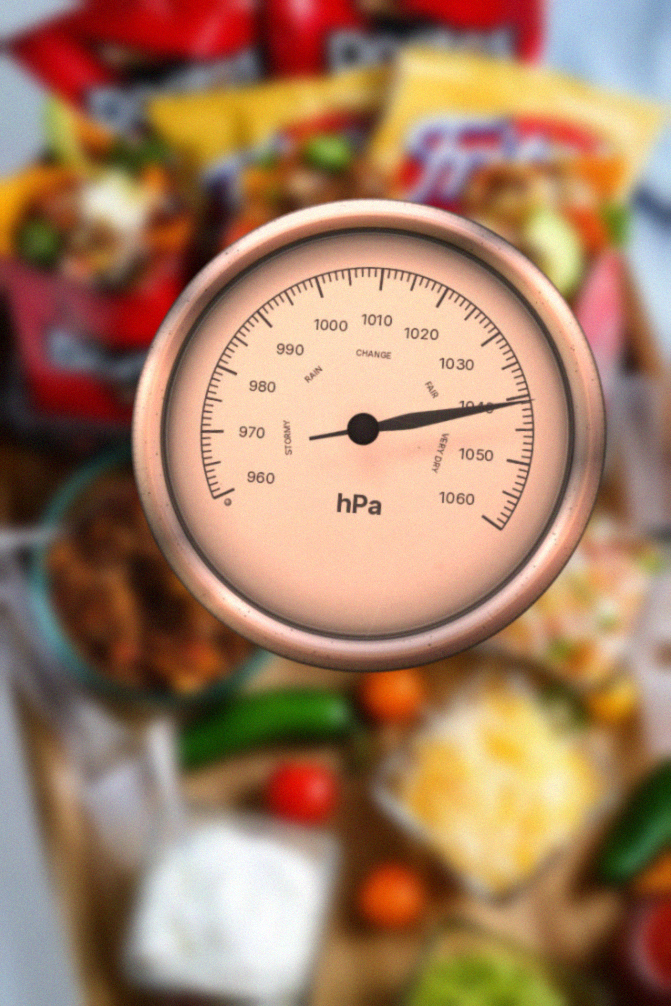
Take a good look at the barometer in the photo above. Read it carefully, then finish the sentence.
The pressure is 1041 hPa
